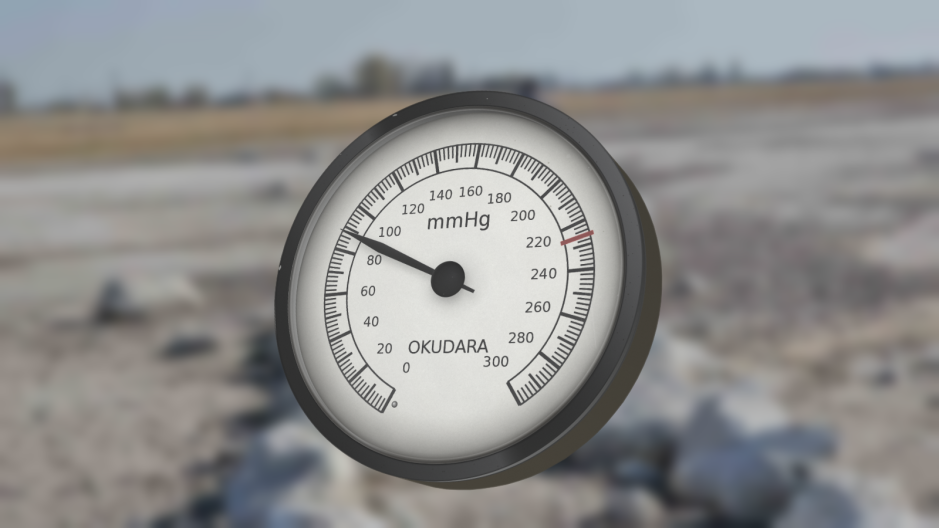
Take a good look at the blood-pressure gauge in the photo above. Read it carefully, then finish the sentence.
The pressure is 88 mmHg
